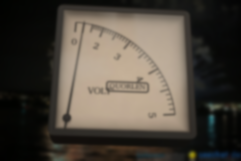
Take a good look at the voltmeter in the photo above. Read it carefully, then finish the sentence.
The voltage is 1 V
